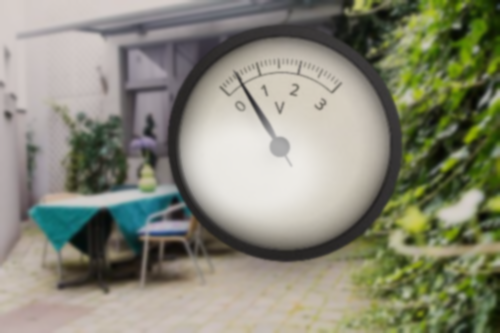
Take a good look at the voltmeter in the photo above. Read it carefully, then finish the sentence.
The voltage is 0.5 V
